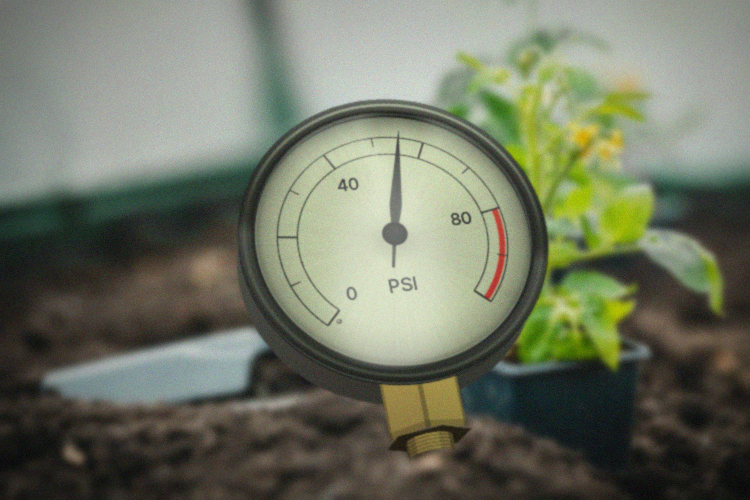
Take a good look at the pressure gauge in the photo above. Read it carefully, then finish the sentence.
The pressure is 55 psi
